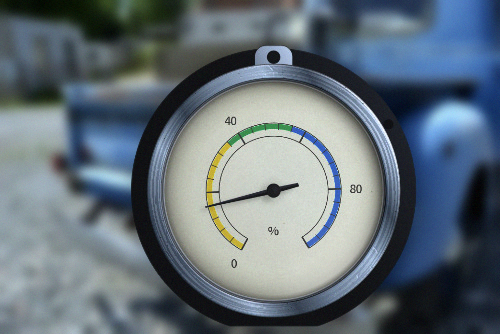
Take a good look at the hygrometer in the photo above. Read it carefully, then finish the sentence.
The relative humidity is 16 %
